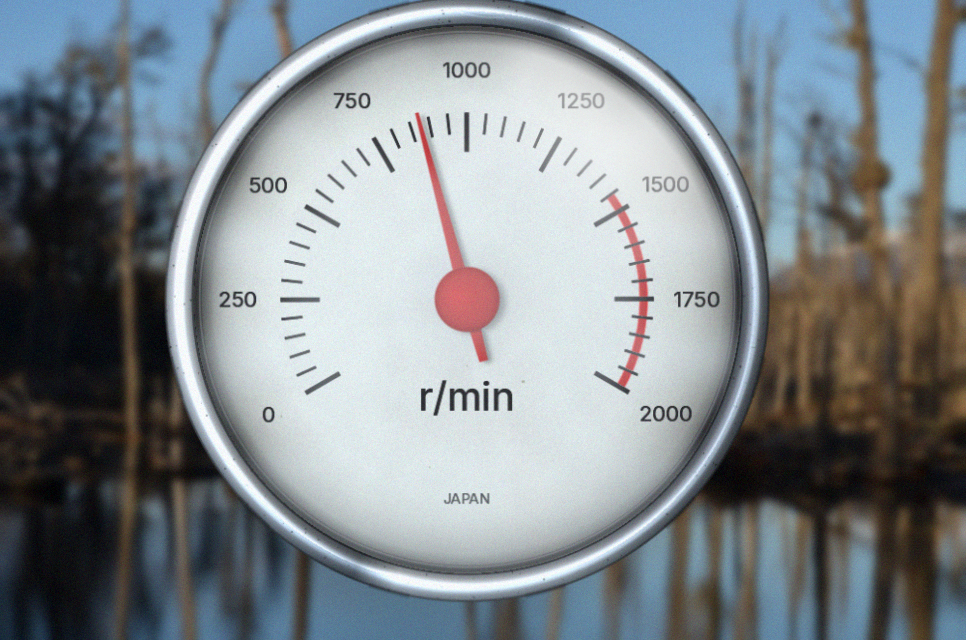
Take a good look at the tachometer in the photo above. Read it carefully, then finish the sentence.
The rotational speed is 875 rpm
